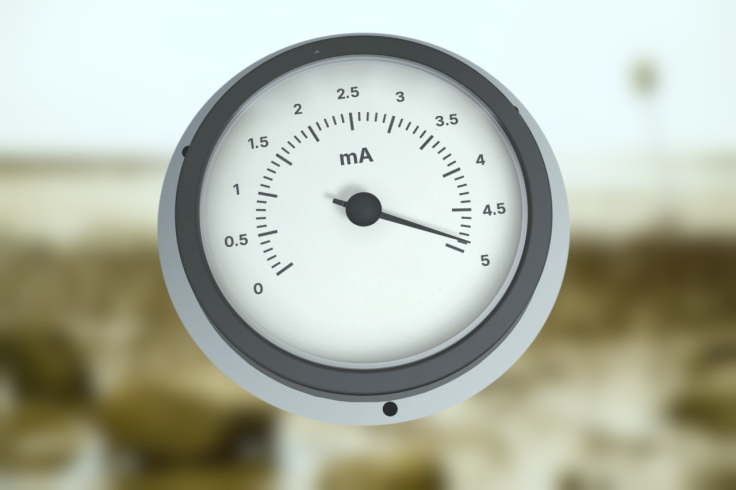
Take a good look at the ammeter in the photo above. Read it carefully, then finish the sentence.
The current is 4.9 mA
